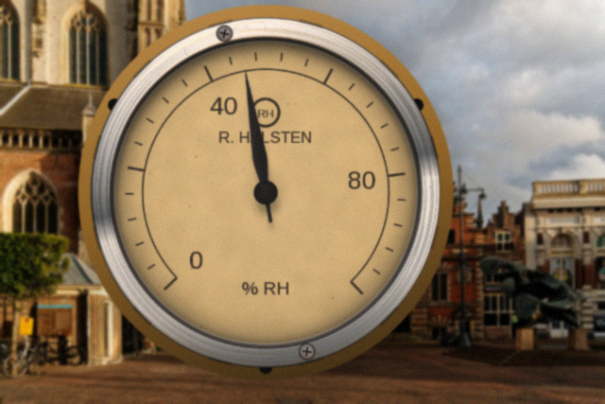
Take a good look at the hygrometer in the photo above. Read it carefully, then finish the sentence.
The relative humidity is 46 %
